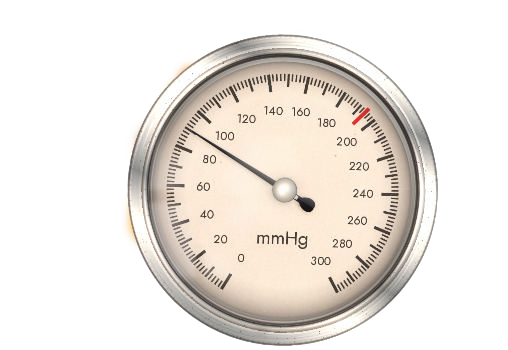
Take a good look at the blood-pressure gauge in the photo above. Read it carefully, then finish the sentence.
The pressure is 90 mmHg
